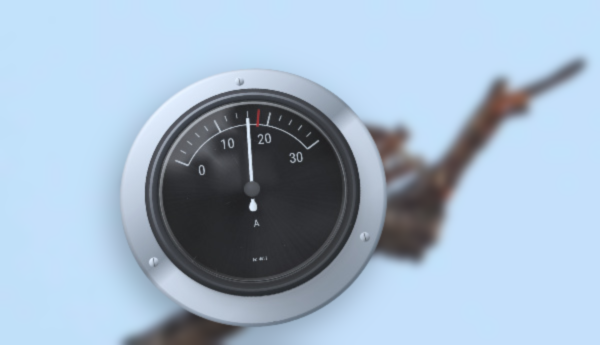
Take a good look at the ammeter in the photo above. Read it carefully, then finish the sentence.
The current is 16 A
